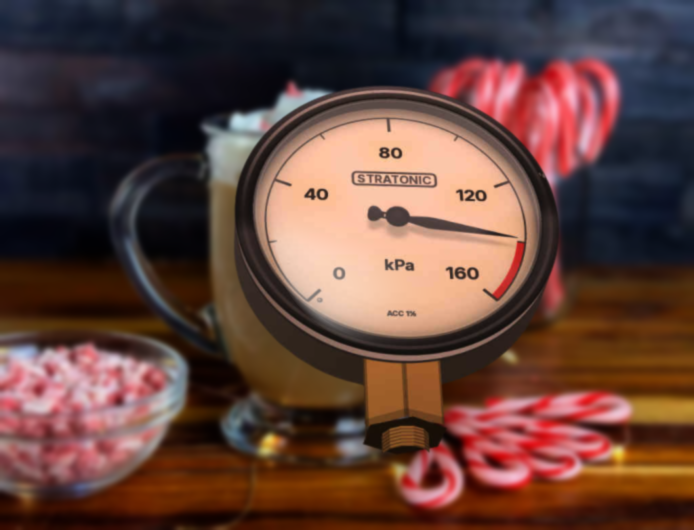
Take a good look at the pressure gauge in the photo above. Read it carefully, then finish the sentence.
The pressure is 140 kPa
